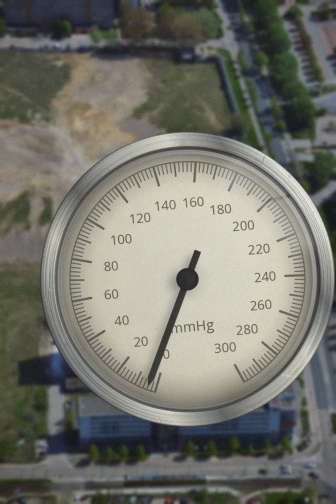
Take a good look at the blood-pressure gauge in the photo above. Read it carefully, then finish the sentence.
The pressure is 4 mmHg
